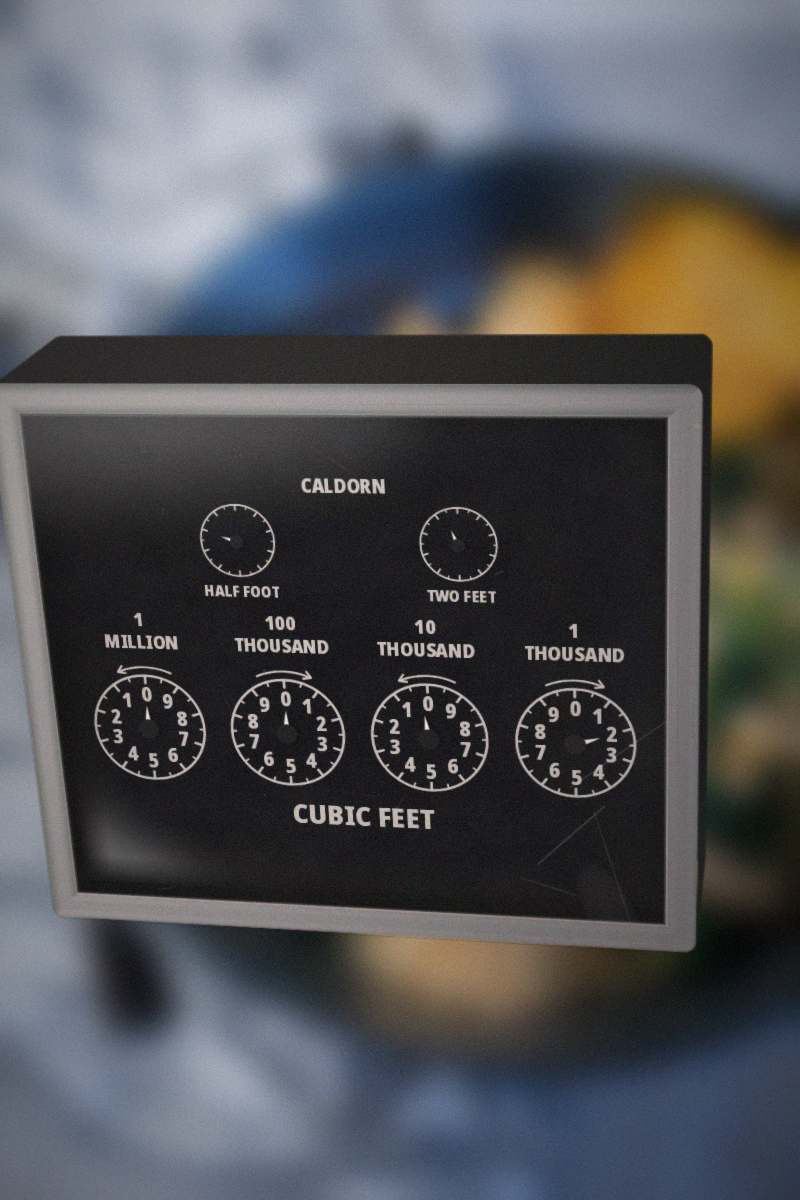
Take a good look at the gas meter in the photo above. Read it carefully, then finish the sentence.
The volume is 200 ft³
